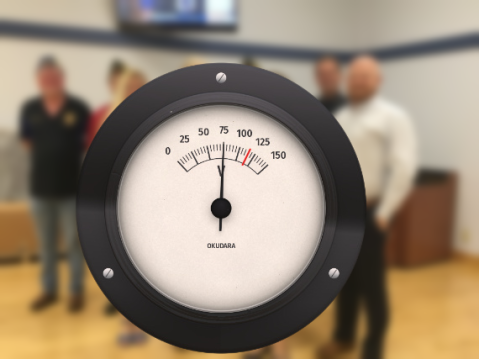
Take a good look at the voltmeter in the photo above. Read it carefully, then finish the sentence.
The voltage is 75 V
